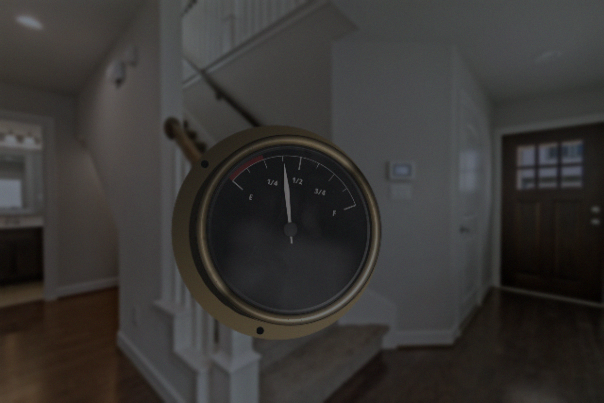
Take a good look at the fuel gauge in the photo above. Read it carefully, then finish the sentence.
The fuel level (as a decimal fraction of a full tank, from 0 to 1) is 0.375
